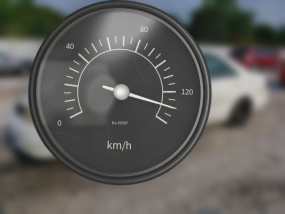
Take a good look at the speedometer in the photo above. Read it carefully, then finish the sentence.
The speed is 130 km/h
